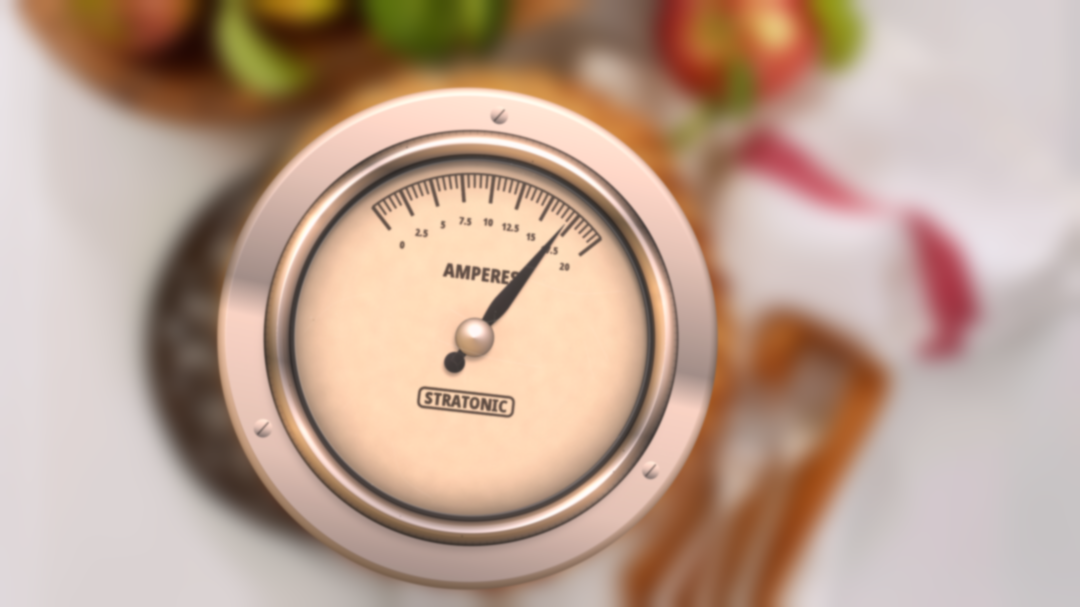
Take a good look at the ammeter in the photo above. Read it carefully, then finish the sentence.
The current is 17 A
